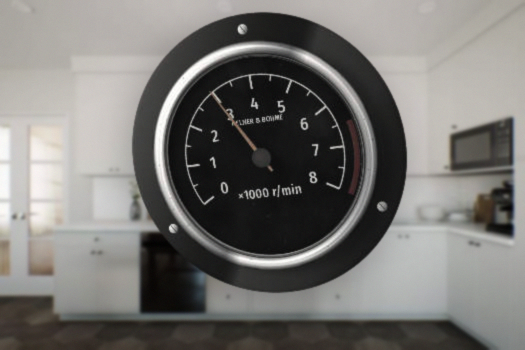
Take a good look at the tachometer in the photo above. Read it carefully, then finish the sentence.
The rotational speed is 3000 rpm
